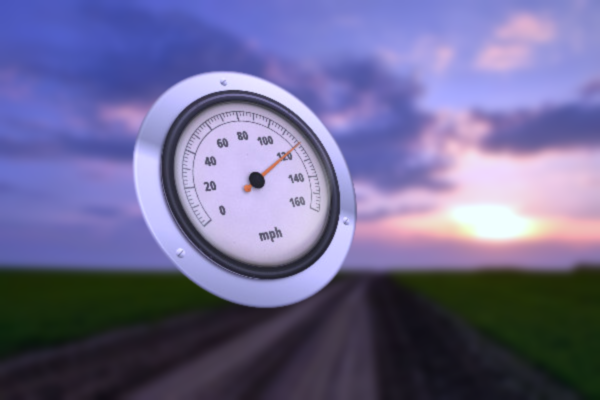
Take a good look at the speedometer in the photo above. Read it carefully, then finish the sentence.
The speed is 120 mph
